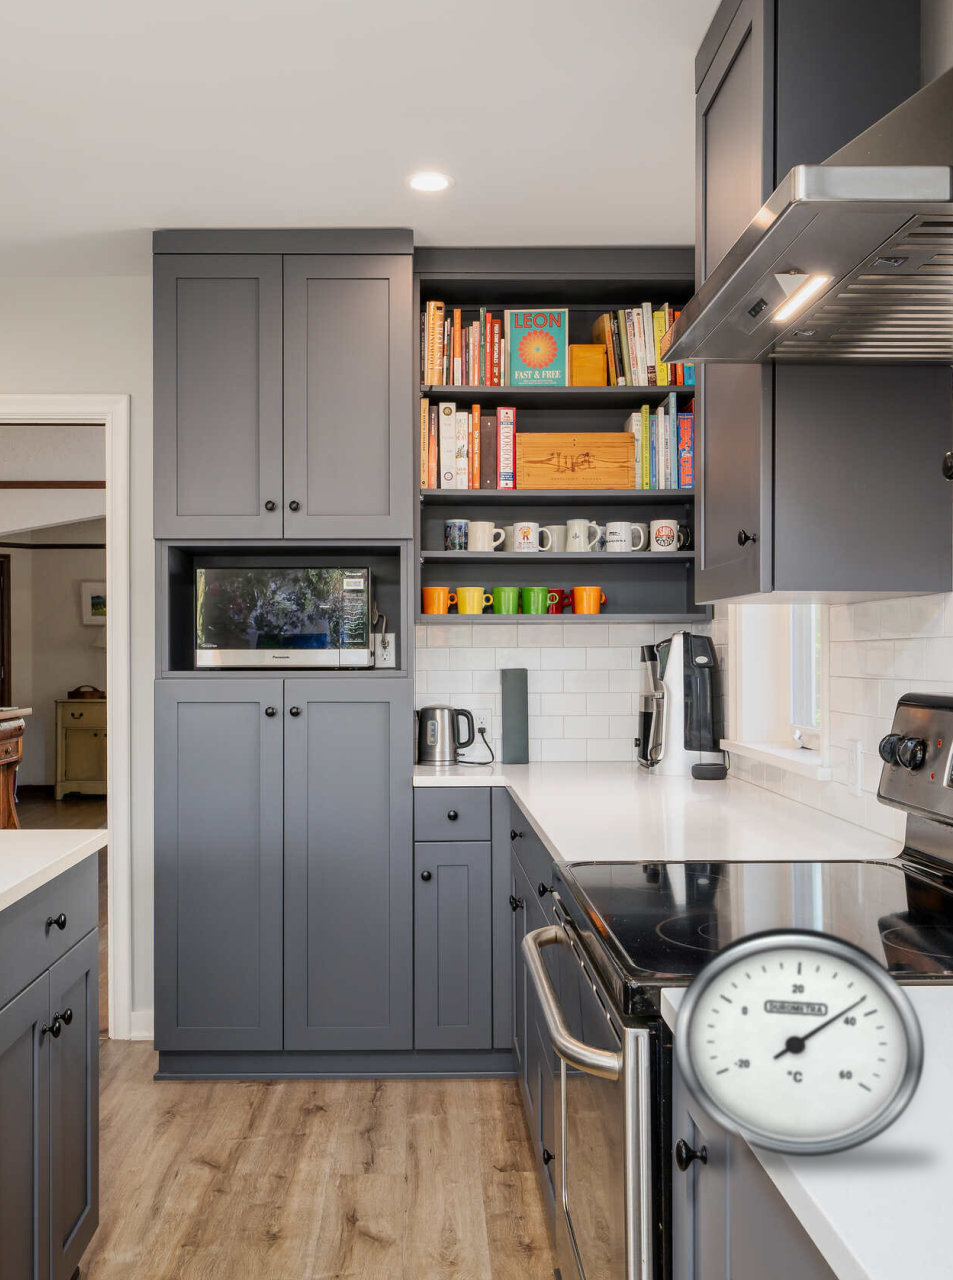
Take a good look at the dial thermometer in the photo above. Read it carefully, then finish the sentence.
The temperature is 36 °C
